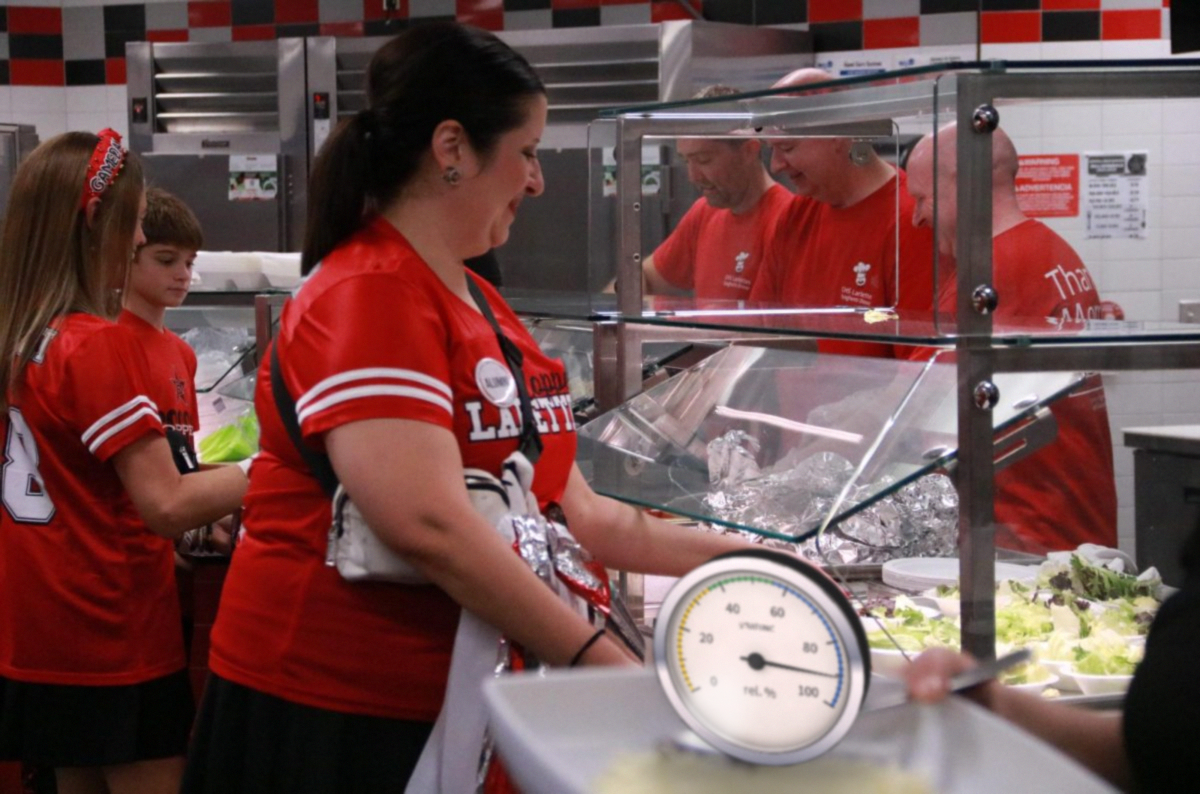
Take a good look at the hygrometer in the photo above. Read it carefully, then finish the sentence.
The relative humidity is 90 %
